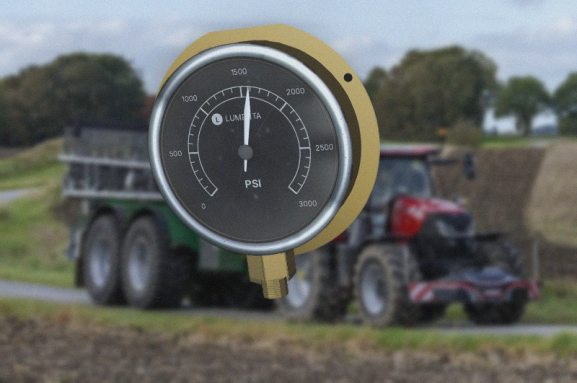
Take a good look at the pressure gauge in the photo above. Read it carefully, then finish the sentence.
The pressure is 1600 psi
